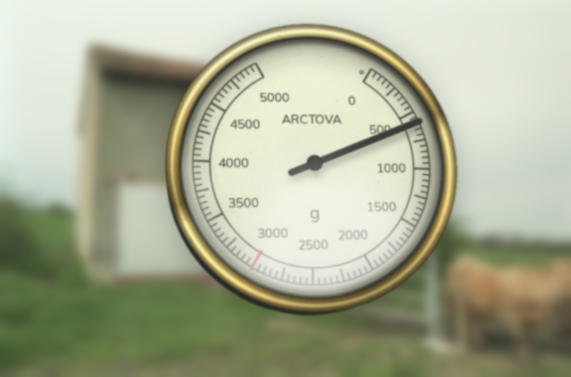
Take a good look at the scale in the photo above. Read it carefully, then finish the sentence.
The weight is 600 g
